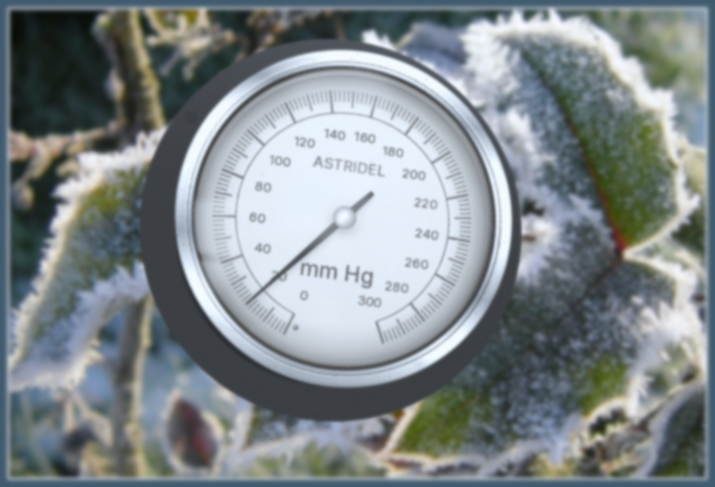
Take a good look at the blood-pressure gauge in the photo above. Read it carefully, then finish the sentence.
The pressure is 20 mmHg
